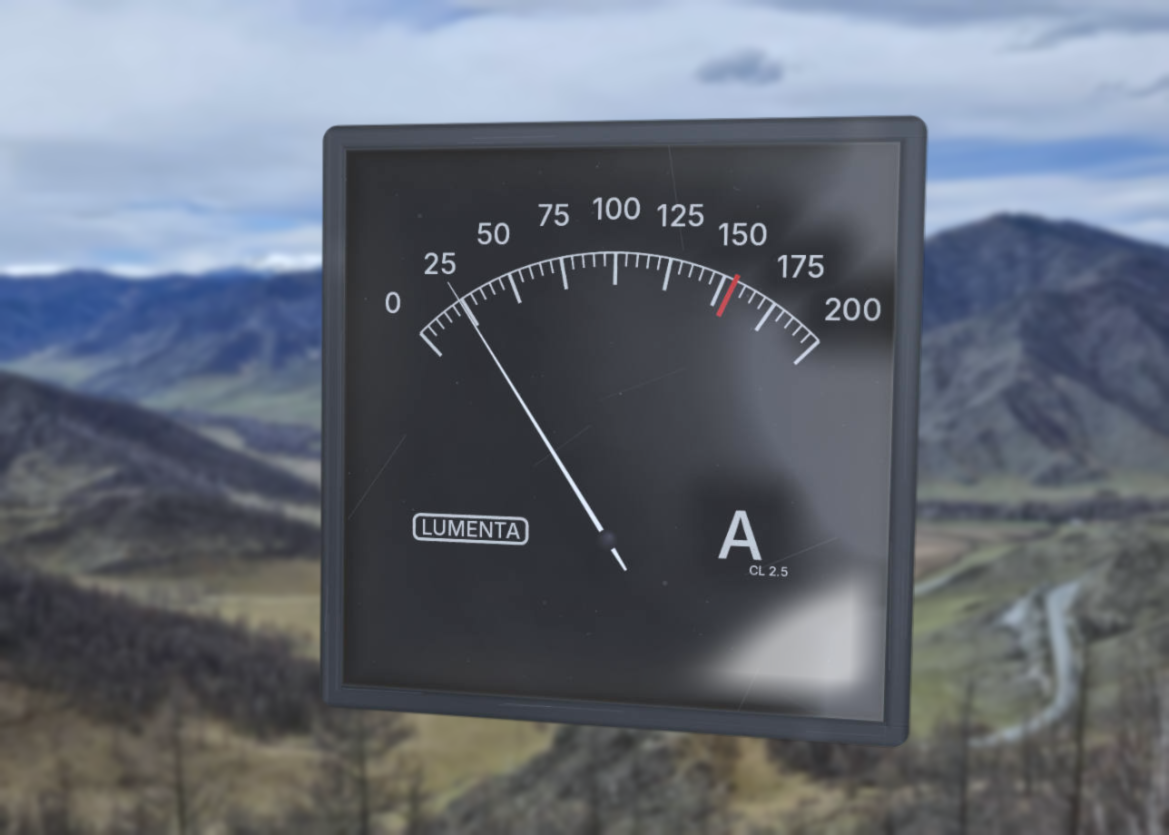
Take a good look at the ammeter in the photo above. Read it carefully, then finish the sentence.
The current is 25 A
